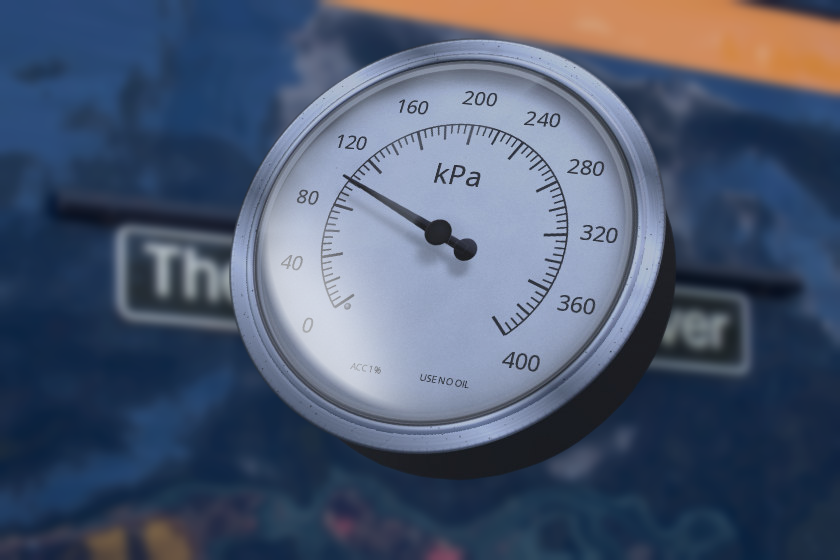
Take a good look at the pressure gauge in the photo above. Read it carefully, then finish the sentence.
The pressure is 100 kPa
